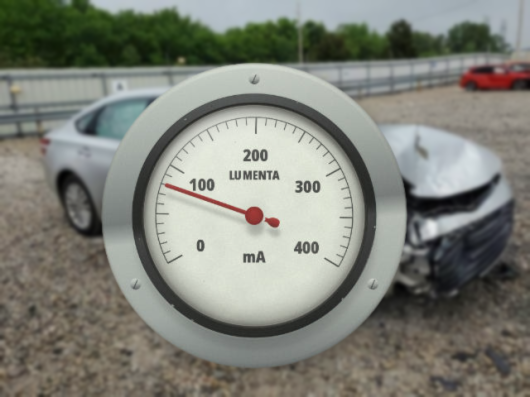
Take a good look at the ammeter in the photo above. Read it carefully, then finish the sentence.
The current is 80 mA
